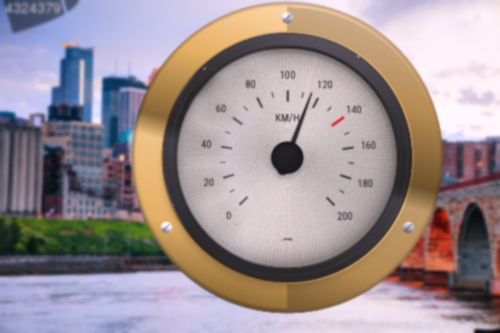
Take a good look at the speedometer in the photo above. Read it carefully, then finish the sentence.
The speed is 115 km/h
